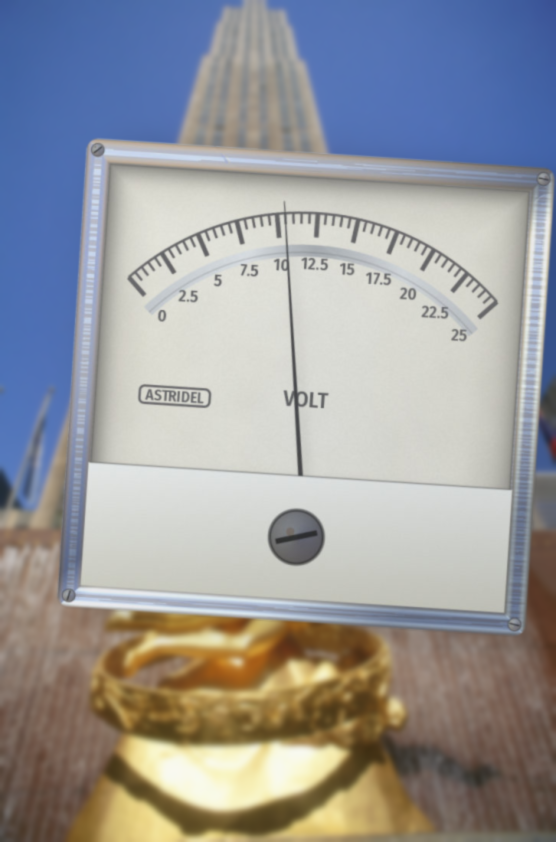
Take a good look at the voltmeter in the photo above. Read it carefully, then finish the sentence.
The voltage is 10.5 V
